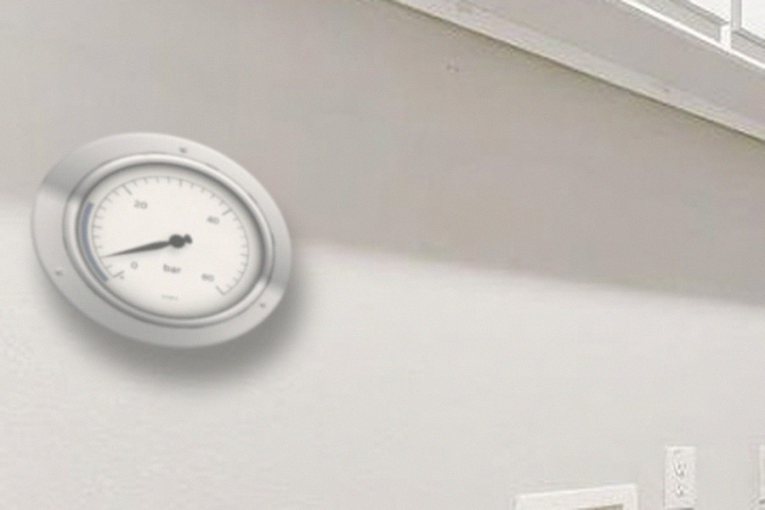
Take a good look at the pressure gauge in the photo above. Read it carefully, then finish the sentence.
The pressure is 4 bar
